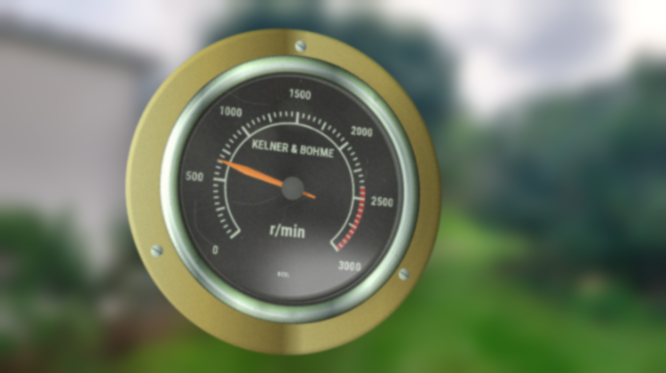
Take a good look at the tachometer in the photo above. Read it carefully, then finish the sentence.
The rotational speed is 650 rpm
